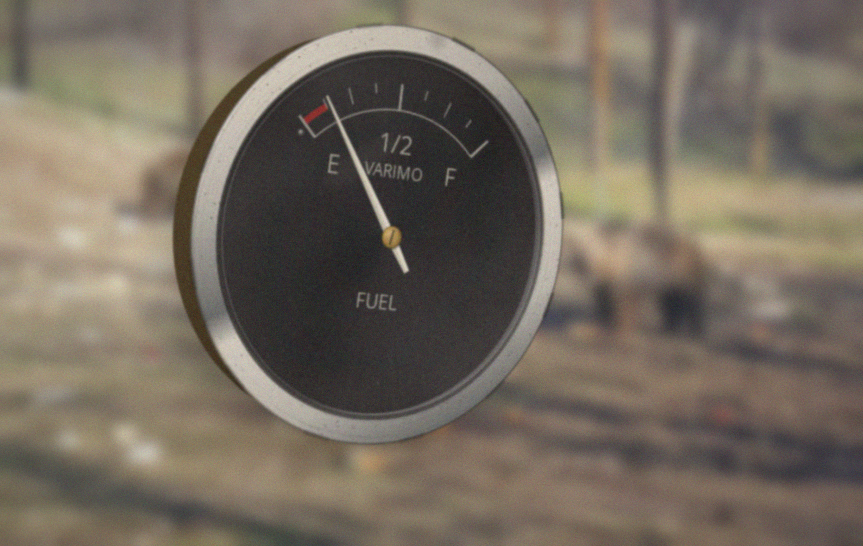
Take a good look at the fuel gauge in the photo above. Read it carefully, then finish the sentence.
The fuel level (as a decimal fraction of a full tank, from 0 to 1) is 0.125
